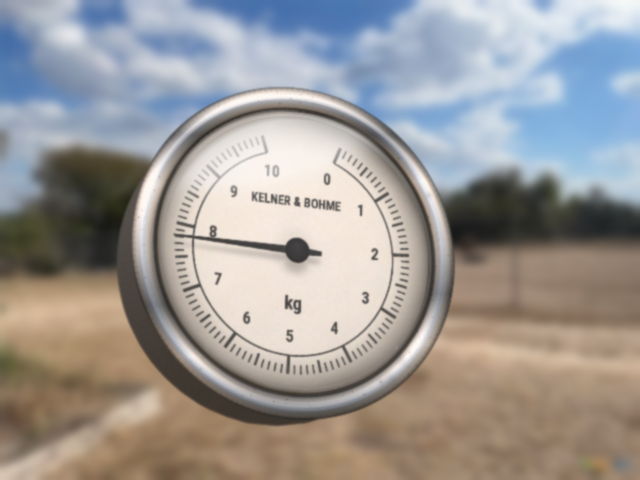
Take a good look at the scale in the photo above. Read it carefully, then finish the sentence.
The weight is 7.8 kg
